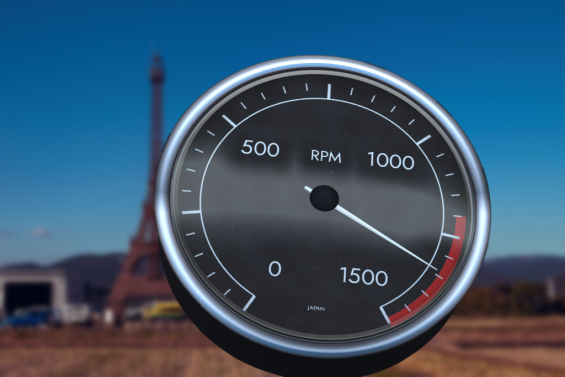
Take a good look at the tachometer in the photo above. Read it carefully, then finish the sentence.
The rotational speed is 1350 rpm
